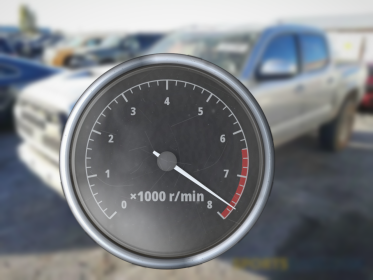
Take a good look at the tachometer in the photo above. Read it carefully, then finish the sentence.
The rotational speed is 7700 rpm
